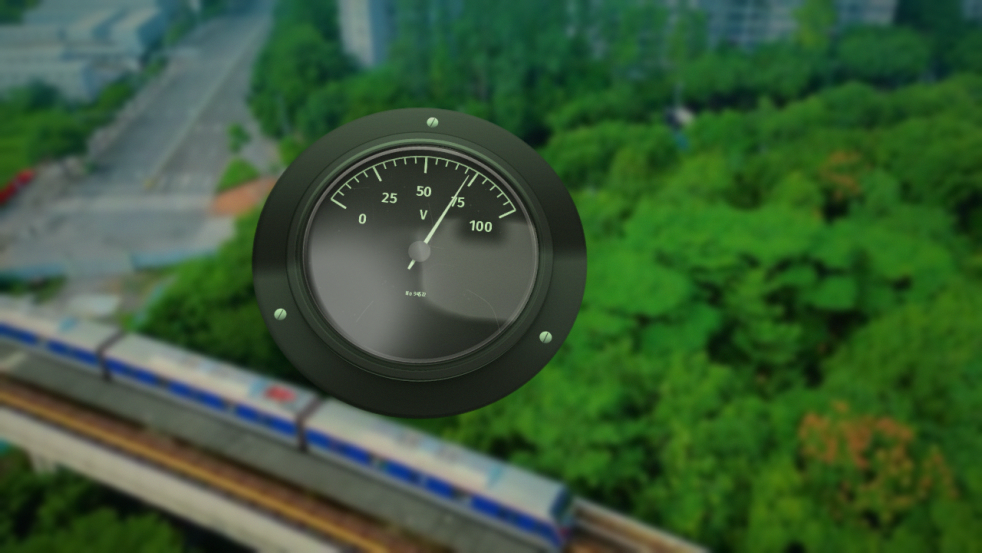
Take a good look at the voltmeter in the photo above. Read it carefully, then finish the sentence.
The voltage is 72.5 V
